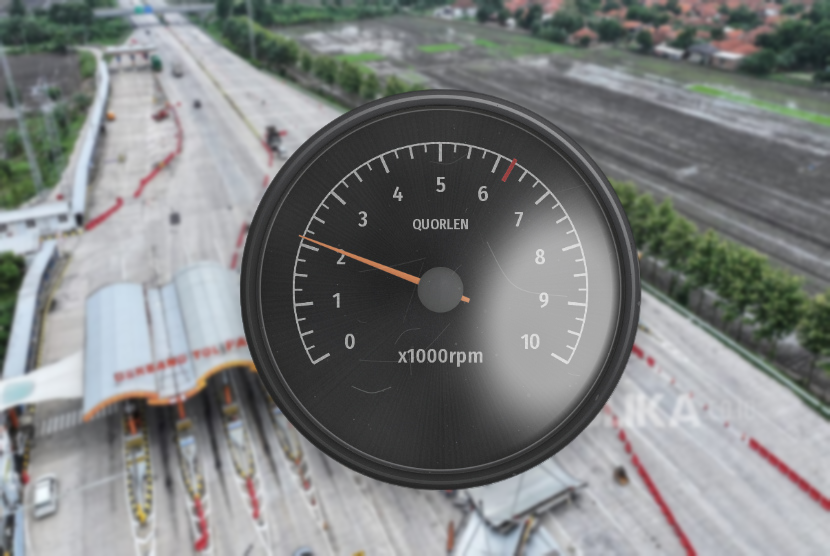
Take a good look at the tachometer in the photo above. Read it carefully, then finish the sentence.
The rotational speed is 2125 rpm
